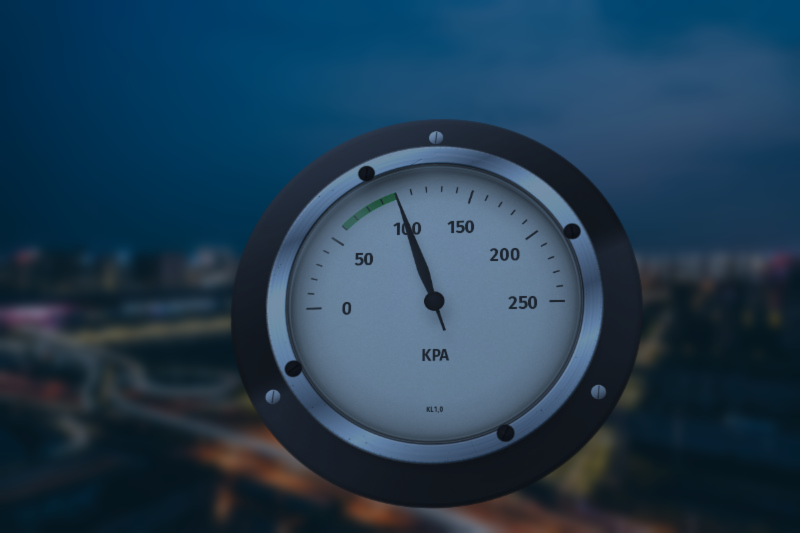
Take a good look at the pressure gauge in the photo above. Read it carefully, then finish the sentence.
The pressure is 100 kPa
